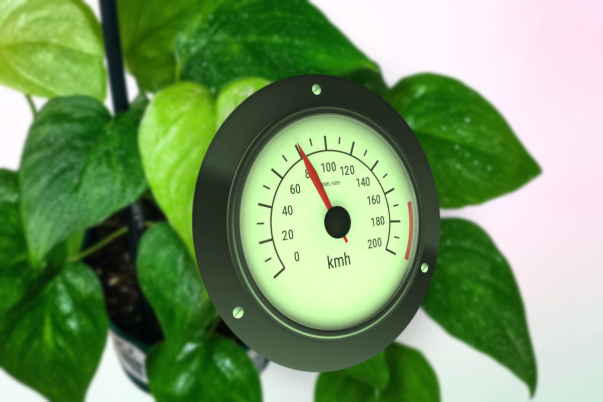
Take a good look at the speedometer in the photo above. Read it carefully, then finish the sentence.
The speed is 80 km/h
